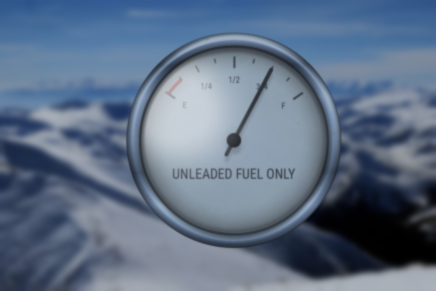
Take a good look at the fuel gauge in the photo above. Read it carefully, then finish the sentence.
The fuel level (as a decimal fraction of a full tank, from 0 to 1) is 0.75
